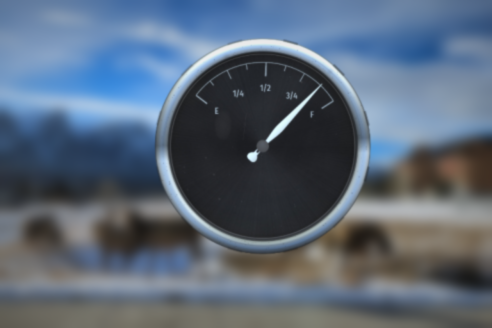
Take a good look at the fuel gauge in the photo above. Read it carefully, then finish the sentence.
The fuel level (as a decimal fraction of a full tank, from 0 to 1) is 0.875
